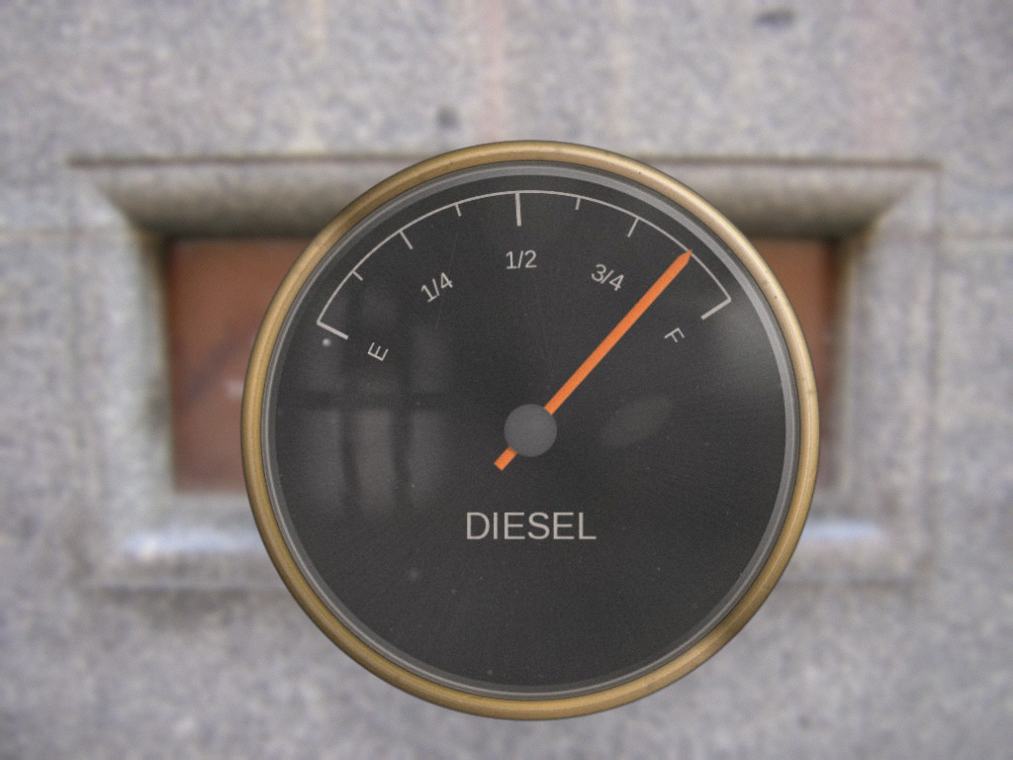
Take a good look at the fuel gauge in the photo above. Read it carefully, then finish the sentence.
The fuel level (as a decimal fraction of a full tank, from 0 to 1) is 0.875
